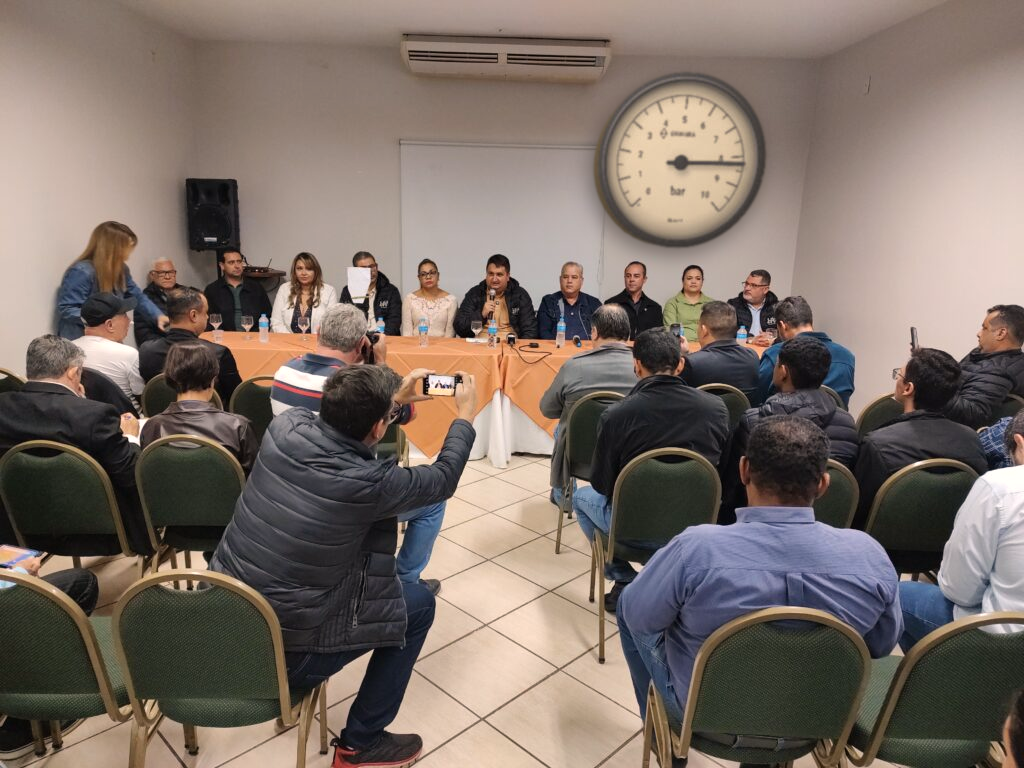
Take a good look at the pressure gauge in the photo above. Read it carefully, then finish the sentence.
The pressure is 8.25 bar
